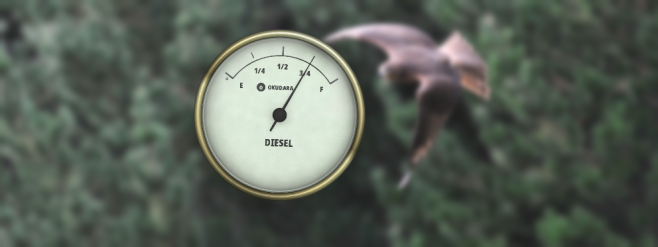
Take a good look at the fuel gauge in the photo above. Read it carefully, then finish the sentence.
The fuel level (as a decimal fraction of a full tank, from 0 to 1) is 0.75
